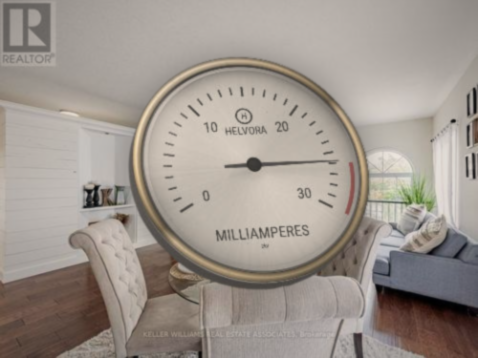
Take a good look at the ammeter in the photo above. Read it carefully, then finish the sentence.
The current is 26 mA
